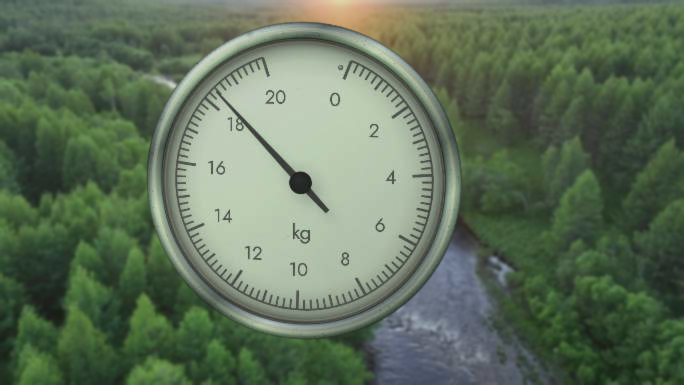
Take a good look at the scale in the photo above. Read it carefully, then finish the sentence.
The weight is 18.4 kg
